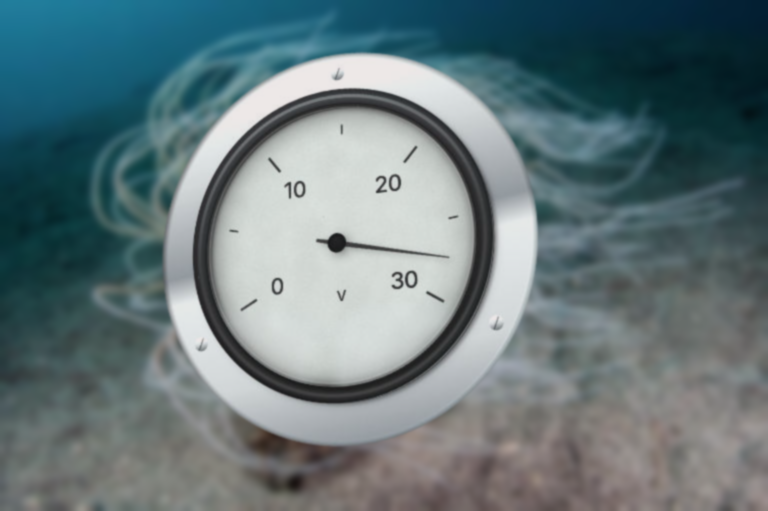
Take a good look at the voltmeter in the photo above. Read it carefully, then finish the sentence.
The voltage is 27.5 V
